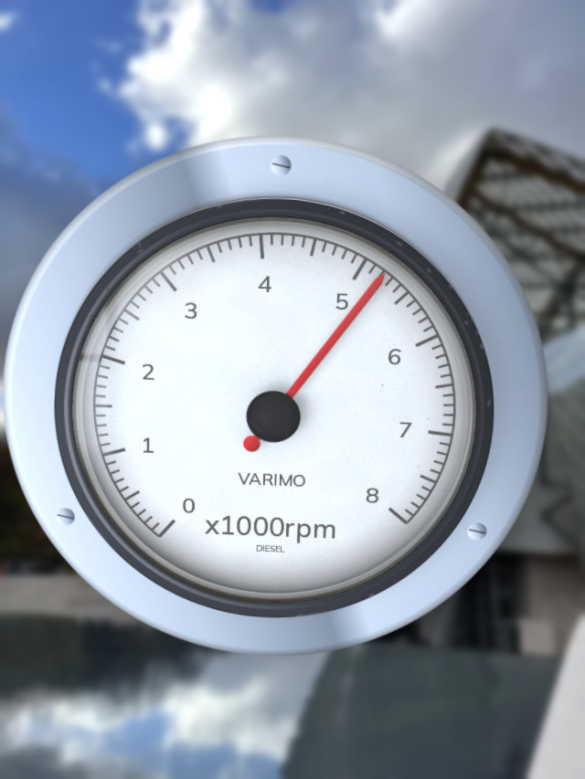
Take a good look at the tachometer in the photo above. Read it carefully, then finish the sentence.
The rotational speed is 5200 rpm
